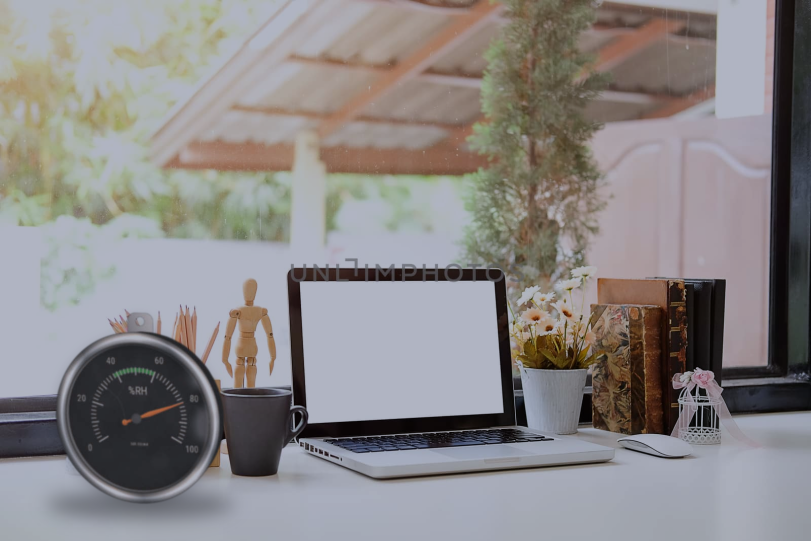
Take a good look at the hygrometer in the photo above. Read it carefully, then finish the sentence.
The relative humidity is 80 %
